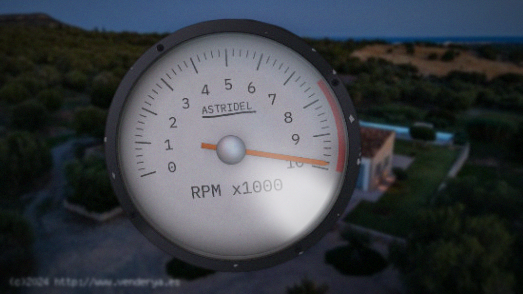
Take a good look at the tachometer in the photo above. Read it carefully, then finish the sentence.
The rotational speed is 9800 rpm
